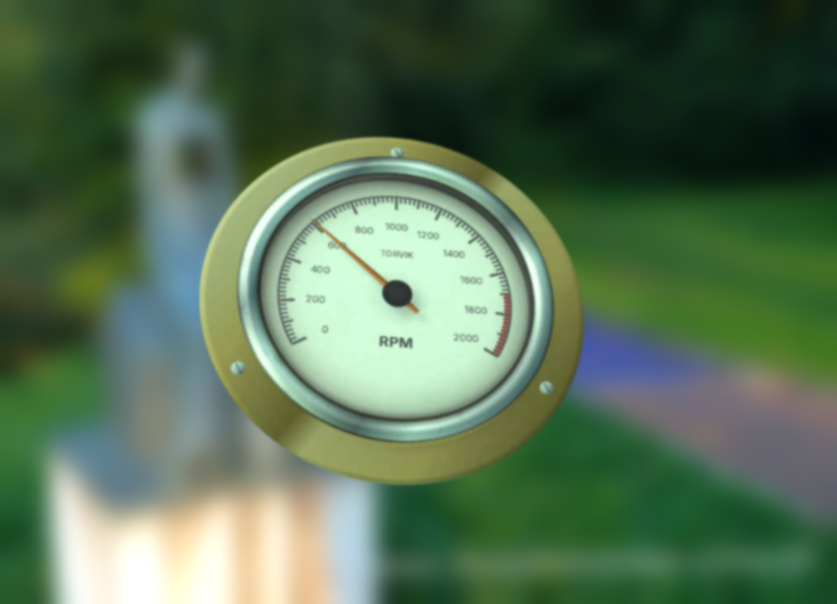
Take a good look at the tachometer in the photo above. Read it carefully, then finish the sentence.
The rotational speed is 600 rpm
